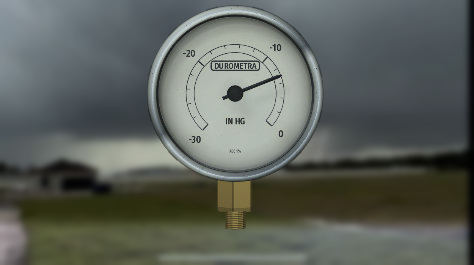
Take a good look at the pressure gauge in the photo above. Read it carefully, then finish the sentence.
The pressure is -7 inHg
